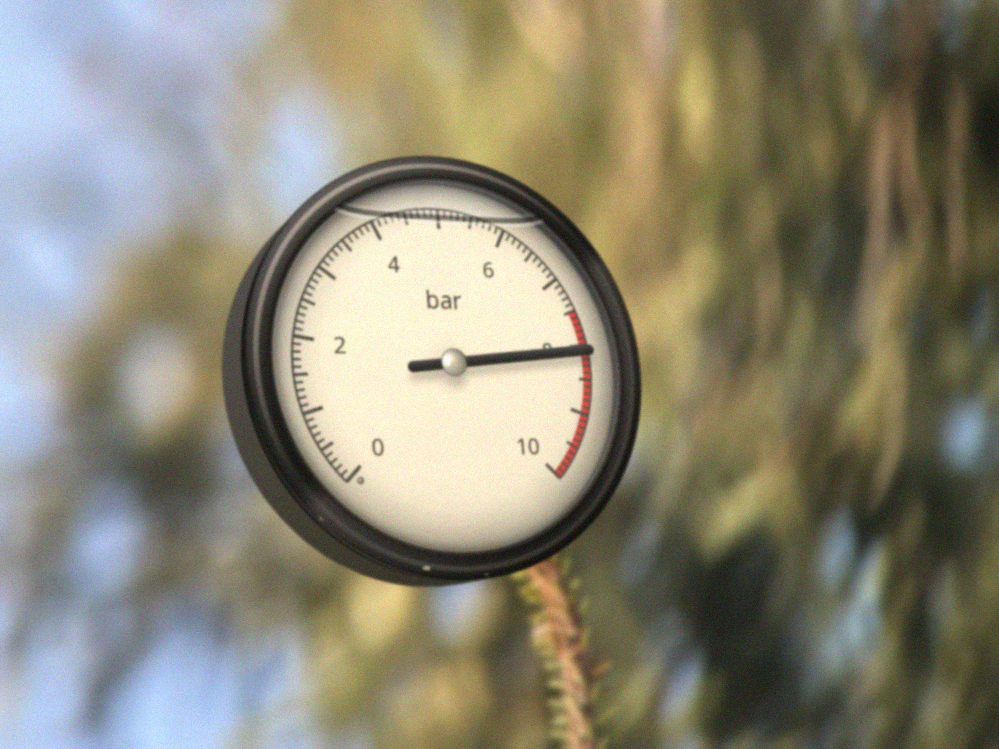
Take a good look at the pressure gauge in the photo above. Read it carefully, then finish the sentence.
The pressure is 8.1 bar
